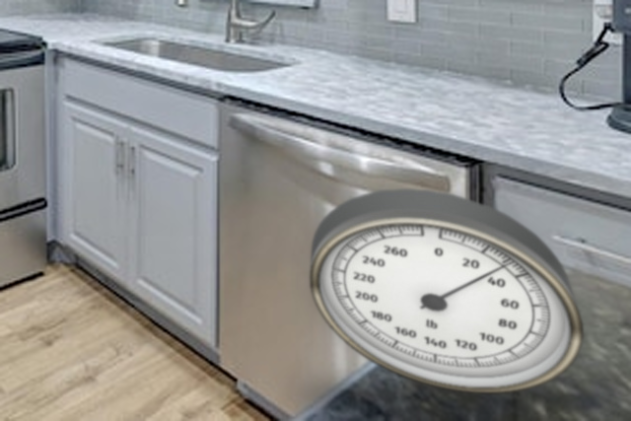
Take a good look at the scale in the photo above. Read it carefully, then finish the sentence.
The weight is 30 lb
